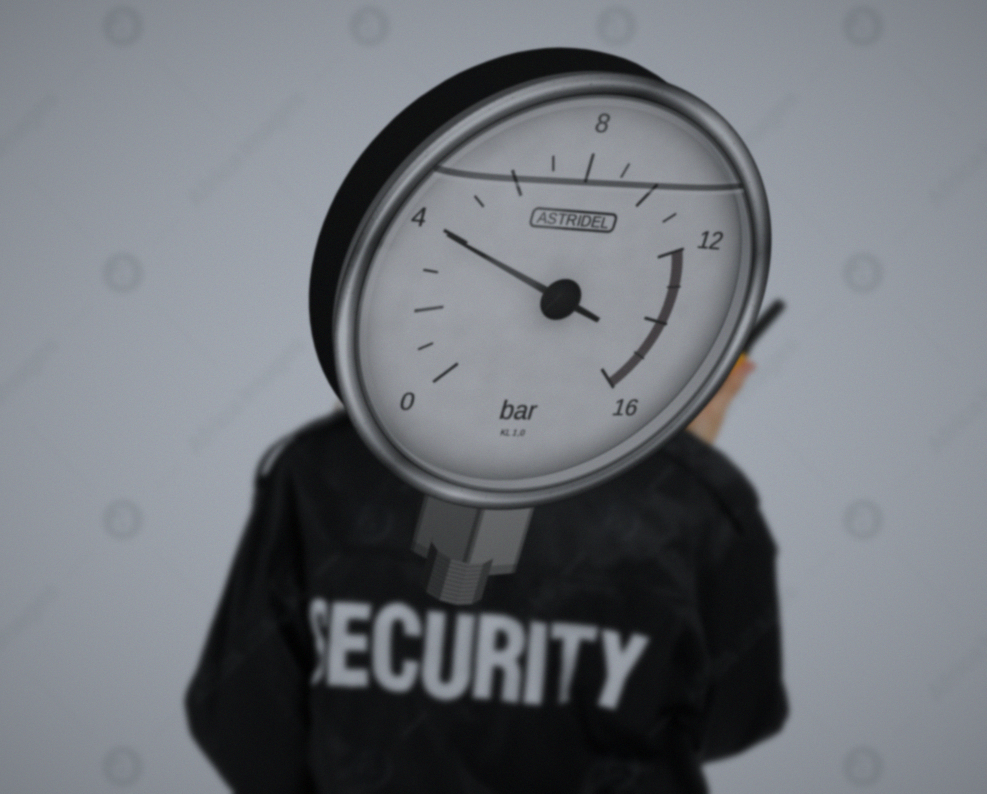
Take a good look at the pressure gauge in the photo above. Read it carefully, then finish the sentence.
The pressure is 4 bar
